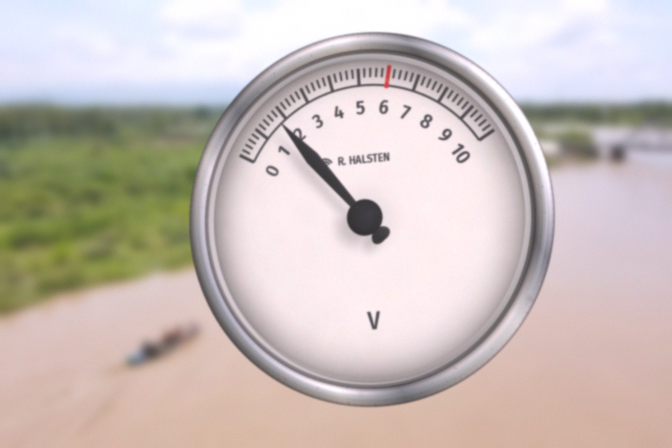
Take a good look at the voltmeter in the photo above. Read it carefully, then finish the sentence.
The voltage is 1.8 V
